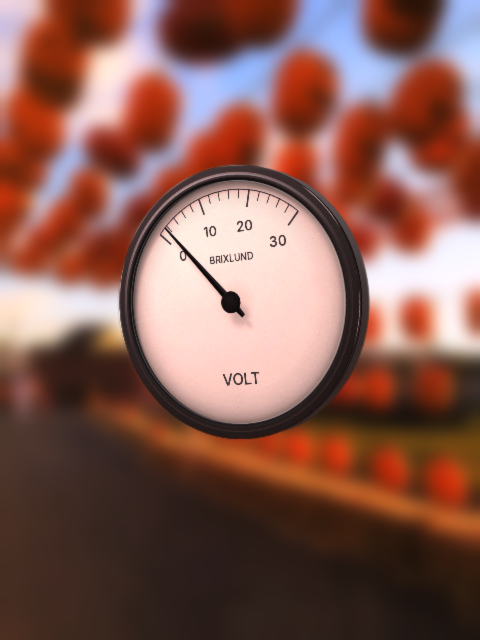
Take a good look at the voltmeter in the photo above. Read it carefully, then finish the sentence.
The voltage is 2 V
